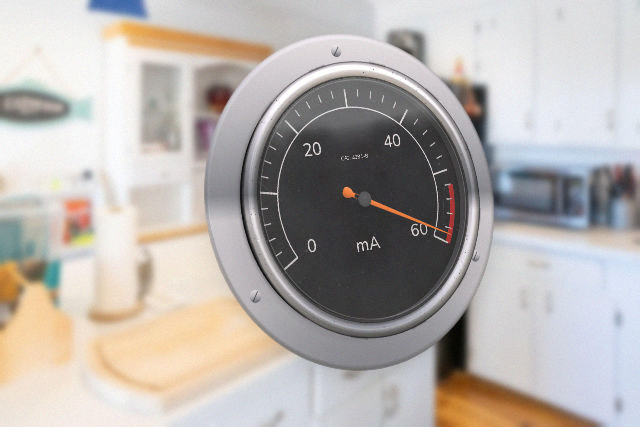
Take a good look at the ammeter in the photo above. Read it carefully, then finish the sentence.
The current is 59 mA
